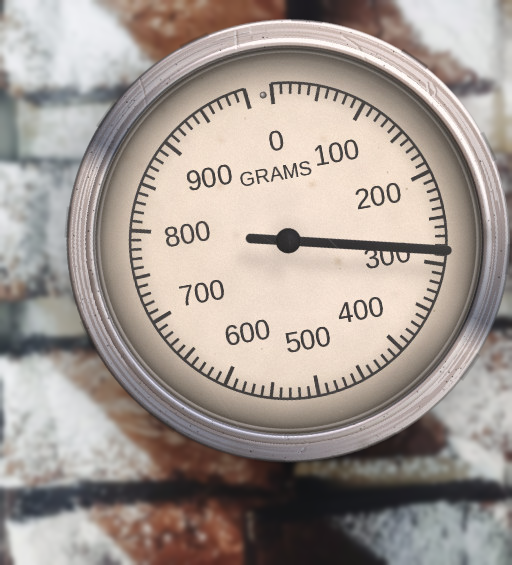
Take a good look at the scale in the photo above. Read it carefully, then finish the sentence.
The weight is 285 g
